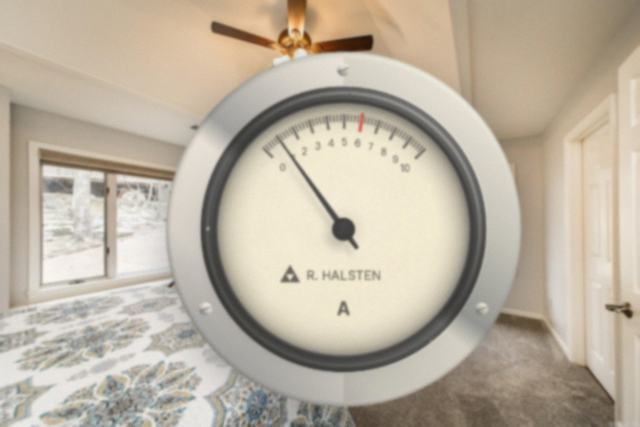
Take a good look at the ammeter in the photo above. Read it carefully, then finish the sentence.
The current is 1 A
